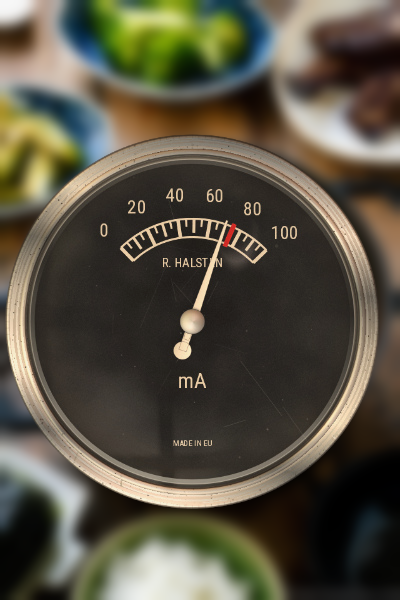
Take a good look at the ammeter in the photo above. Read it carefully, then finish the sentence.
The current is 70 mA
